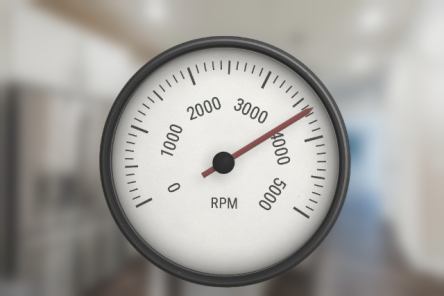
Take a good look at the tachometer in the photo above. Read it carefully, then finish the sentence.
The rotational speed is 3650 rpm
